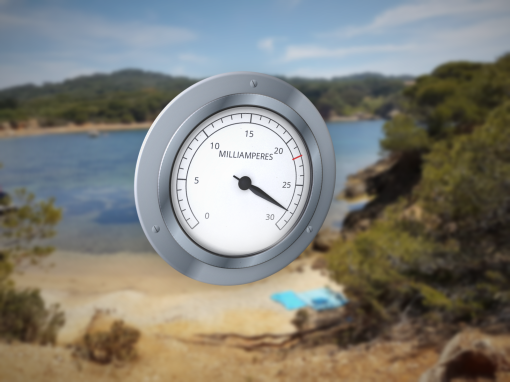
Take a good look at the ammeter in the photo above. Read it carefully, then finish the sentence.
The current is 28 mA
